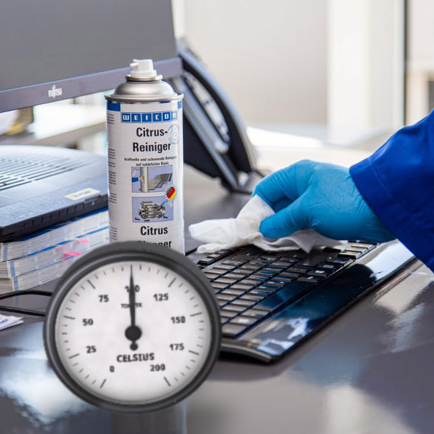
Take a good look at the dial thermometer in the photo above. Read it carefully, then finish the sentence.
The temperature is 100 °C
